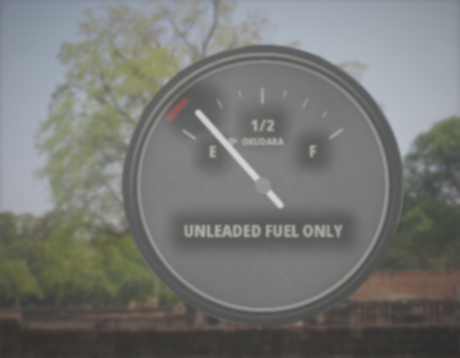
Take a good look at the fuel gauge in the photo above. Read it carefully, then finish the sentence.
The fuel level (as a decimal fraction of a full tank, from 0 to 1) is 0.125
